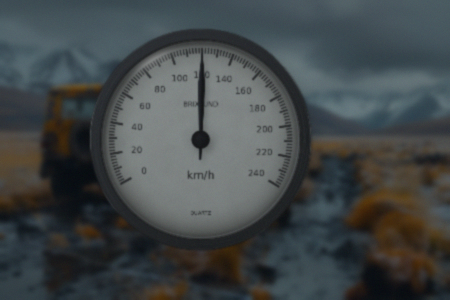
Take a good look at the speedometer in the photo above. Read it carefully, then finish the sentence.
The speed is 120 km/h
